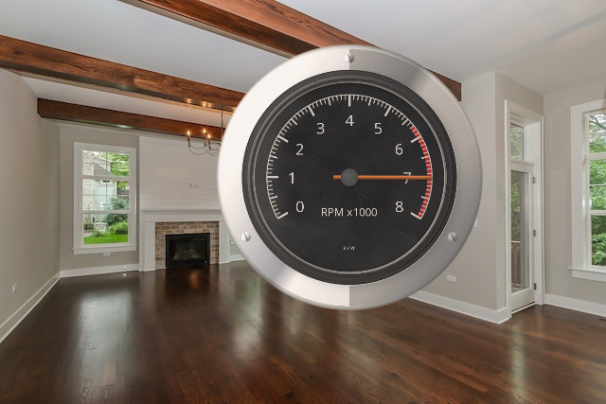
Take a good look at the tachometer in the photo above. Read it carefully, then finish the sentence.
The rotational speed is 7000 rpm
